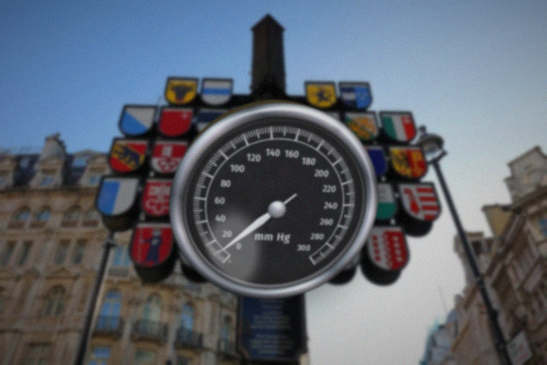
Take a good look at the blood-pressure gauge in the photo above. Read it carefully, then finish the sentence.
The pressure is 10 mmHg
